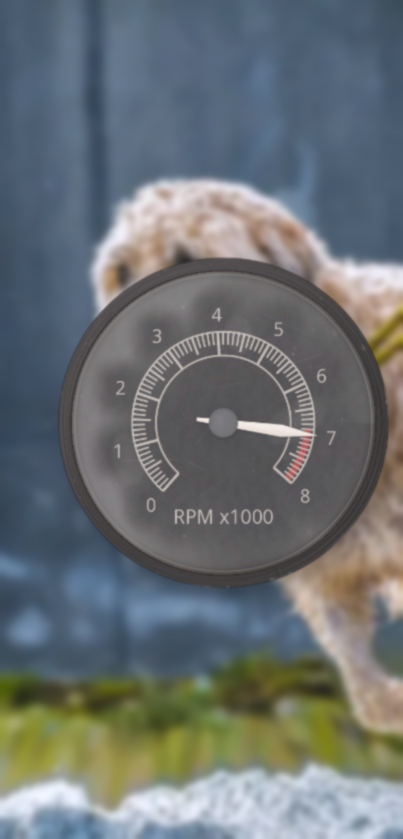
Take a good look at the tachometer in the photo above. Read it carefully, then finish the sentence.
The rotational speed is 7000 rpm
